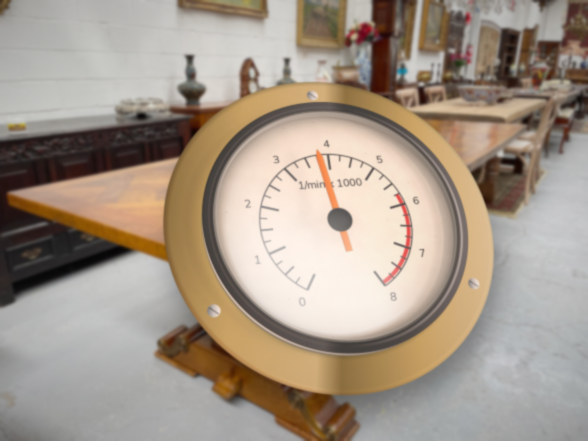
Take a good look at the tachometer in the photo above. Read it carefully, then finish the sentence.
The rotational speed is 3750 rpm
